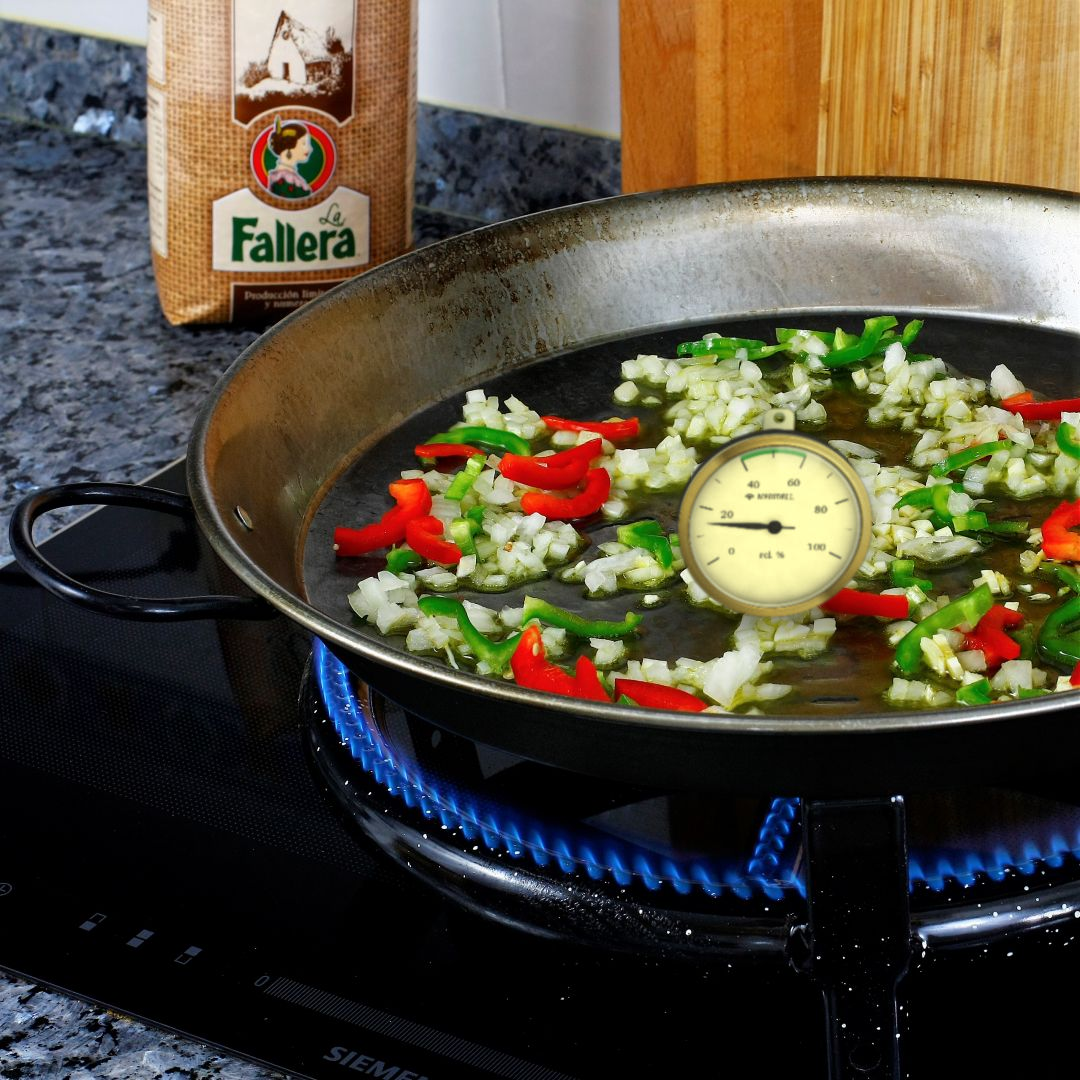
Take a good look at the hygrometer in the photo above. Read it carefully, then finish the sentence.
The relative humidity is 15 %
